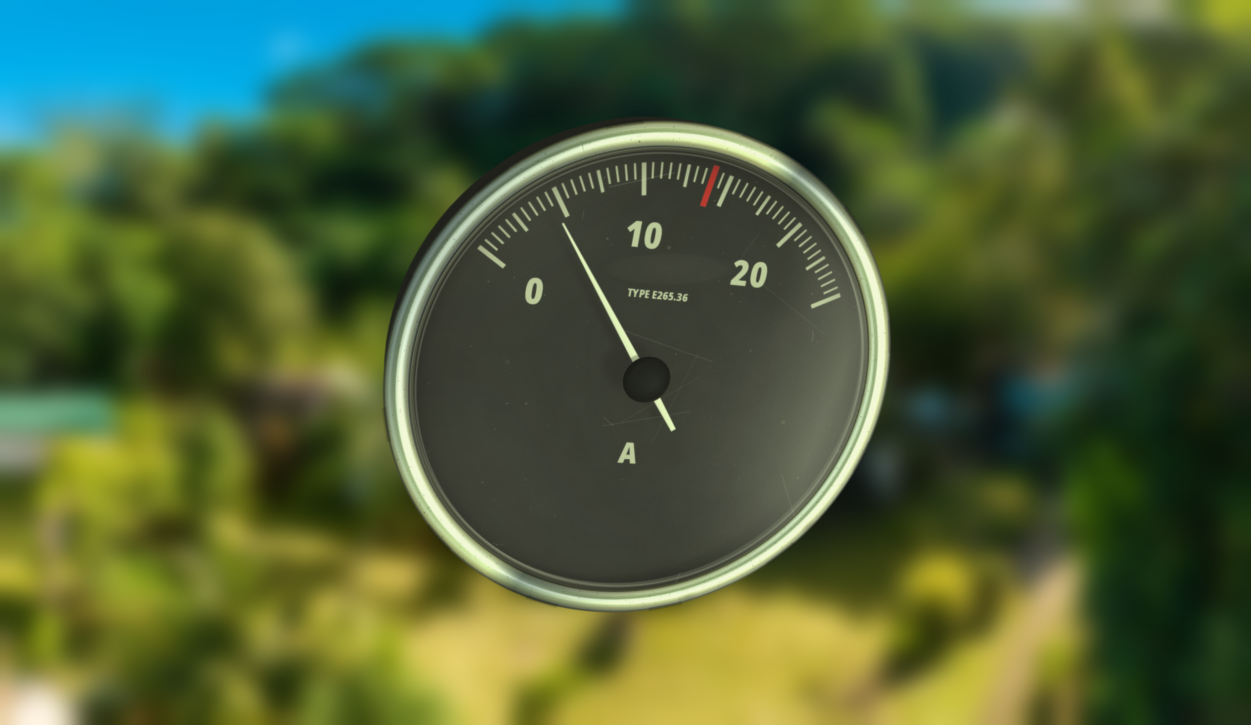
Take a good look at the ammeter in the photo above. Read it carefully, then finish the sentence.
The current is 4.5 A
